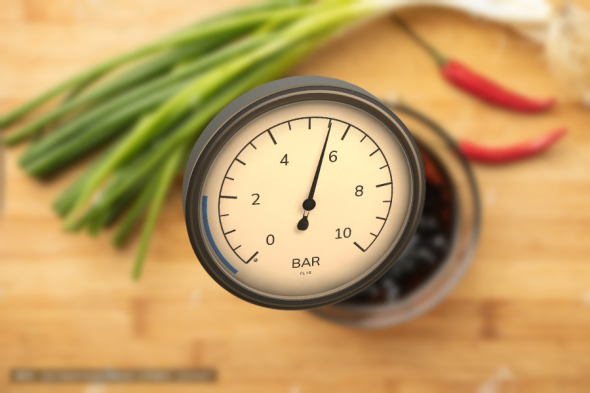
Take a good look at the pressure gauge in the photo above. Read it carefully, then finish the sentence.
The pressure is 5.5 bar
